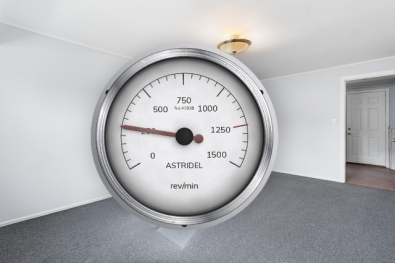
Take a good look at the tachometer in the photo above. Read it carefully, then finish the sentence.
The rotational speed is 250 rpm
